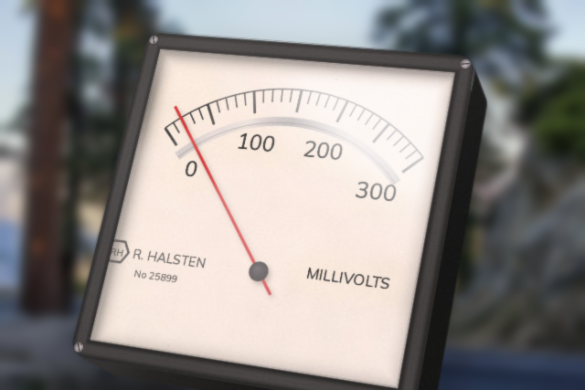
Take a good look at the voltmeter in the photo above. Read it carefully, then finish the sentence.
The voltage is 20 mV
